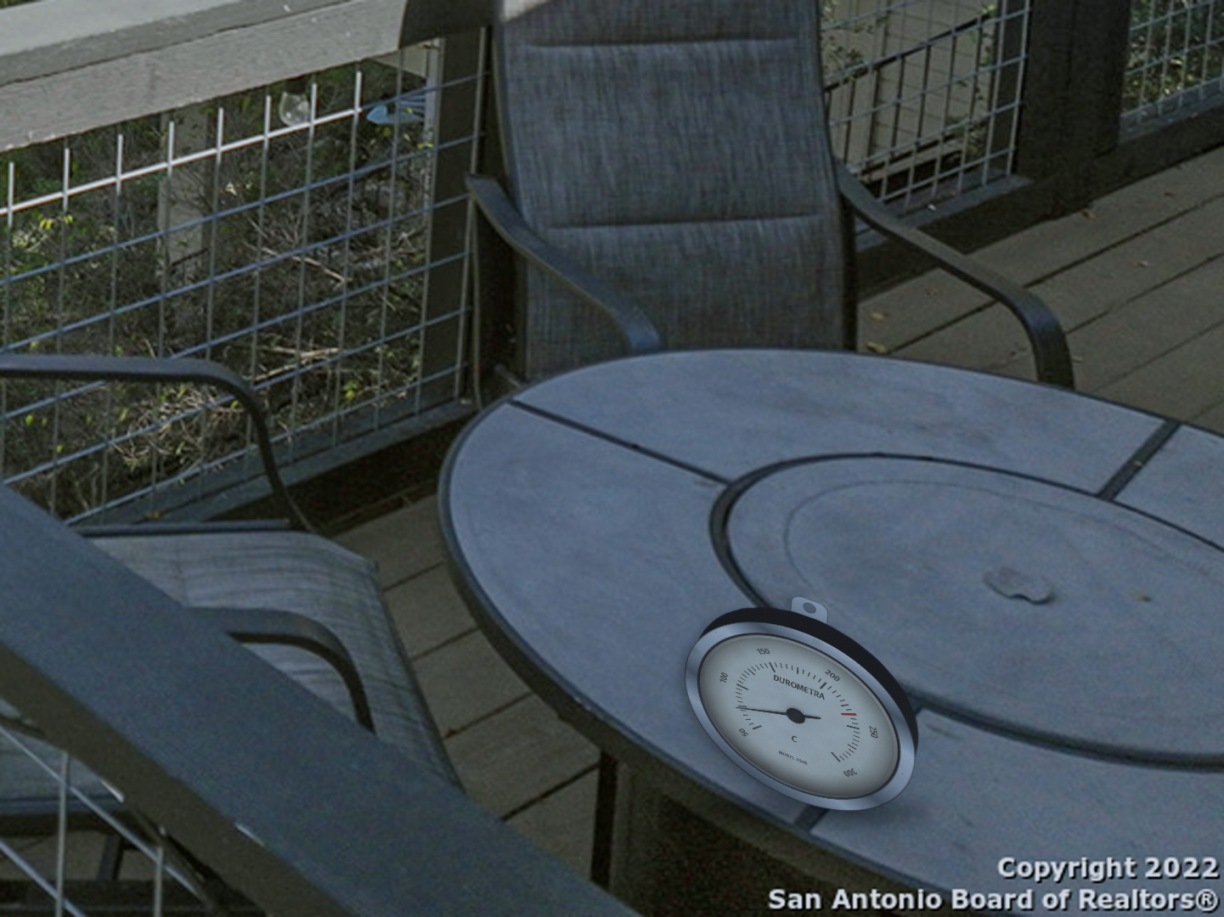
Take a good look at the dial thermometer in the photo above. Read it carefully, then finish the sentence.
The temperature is 75 °C
